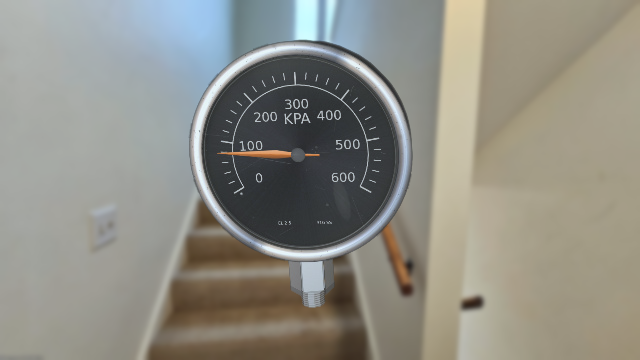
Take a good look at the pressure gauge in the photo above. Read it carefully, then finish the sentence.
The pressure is 80 kPa
